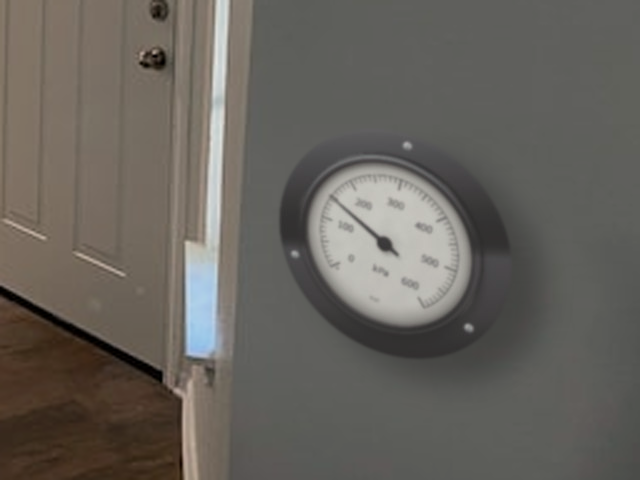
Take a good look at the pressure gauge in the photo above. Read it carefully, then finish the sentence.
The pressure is 150 kPa
